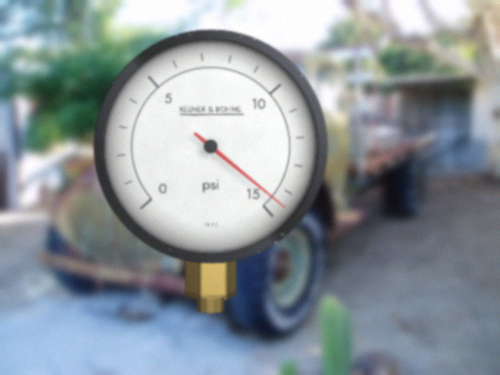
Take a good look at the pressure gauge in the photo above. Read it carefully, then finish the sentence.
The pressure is 14.5 psi
